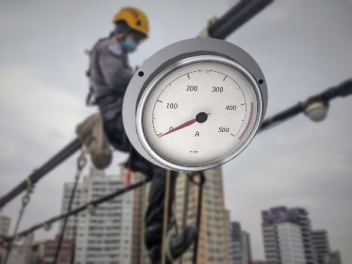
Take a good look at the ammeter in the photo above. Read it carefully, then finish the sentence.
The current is 0 A
